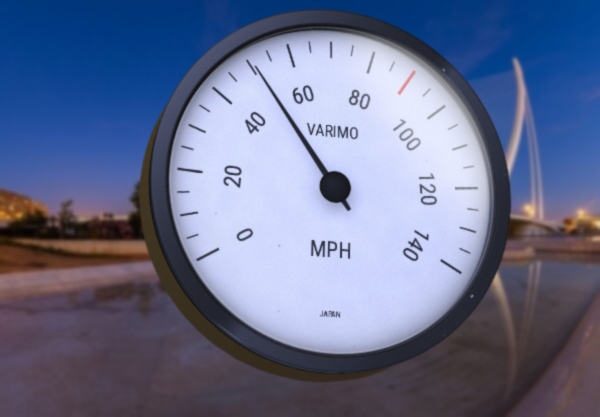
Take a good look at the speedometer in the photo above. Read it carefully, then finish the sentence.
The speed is 50 mph
